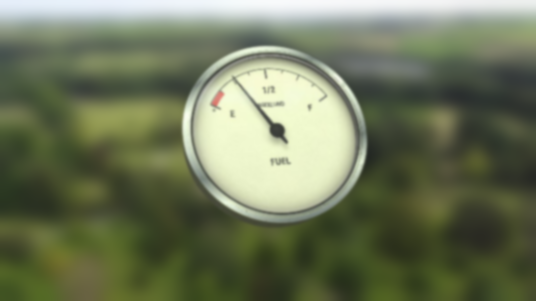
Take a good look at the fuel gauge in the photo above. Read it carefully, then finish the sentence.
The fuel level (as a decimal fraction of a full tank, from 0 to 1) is 0.25
